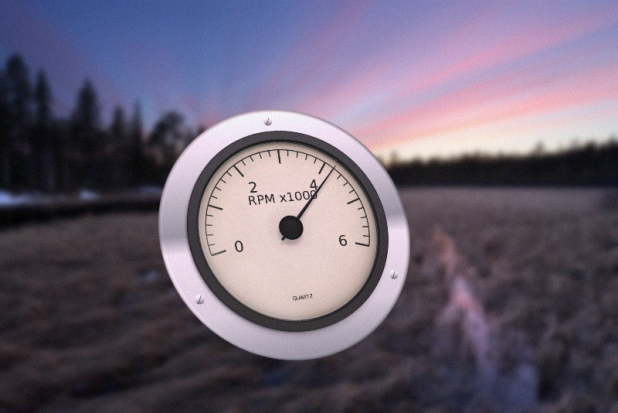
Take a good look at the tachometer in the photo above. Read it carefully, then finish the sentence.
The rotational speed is 4200 rpm
